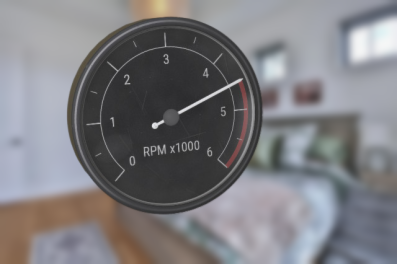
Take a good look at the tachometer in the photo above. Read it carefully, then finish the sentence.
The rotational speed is 4500 rpm
